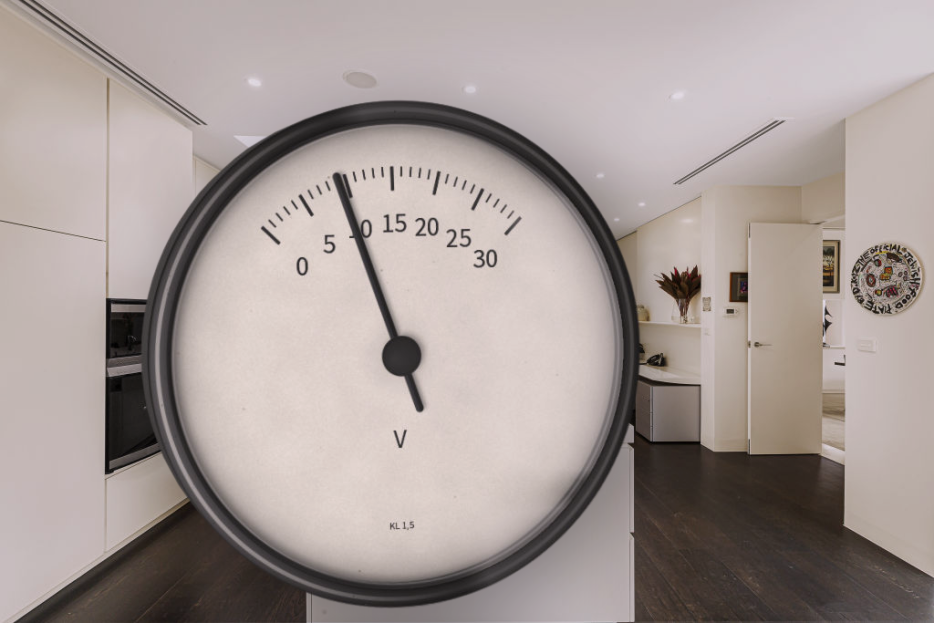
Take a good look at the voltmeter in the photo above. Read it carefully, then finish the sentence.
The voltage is 9 V
